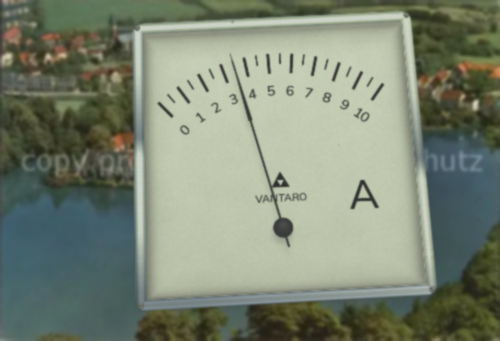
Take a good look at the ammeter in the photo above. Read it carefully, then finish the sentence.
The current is 3.5 A
